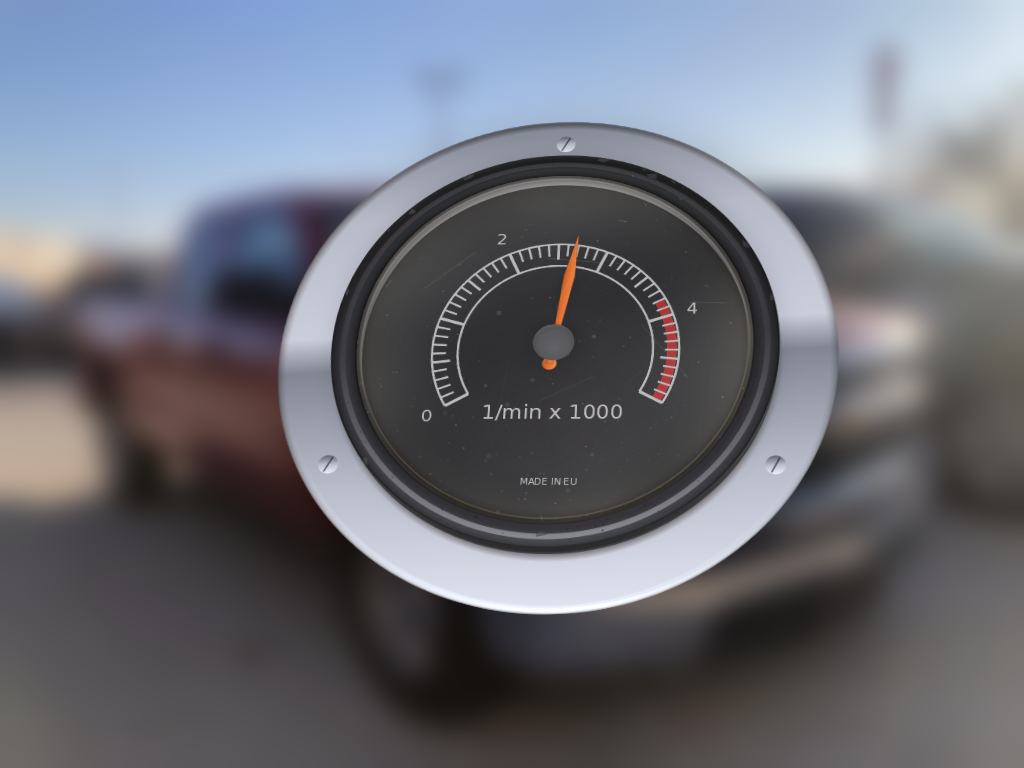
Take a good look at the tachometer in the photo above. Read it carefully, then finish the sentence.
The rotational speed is 2700 rpm
